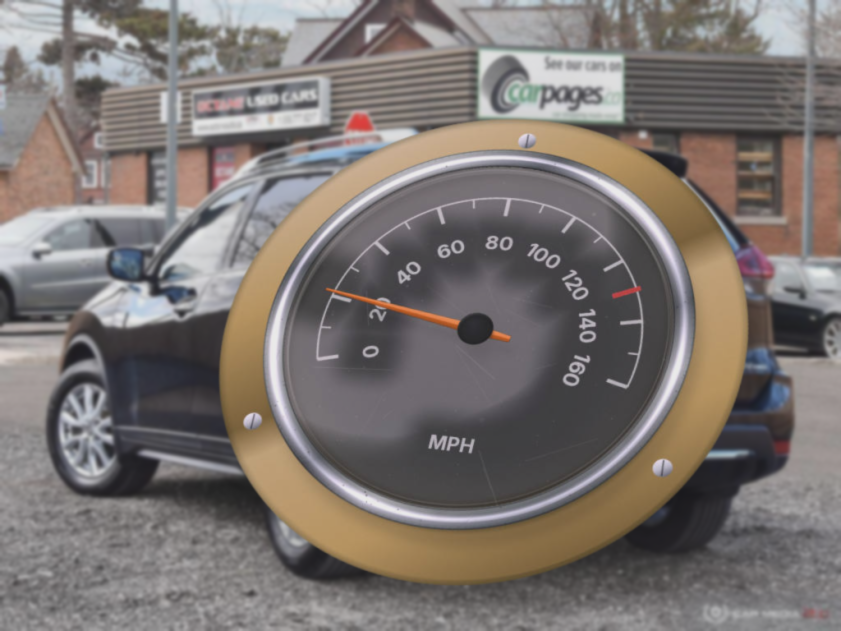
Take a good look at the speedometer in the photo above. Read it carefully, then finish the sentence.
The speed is 20 mph
